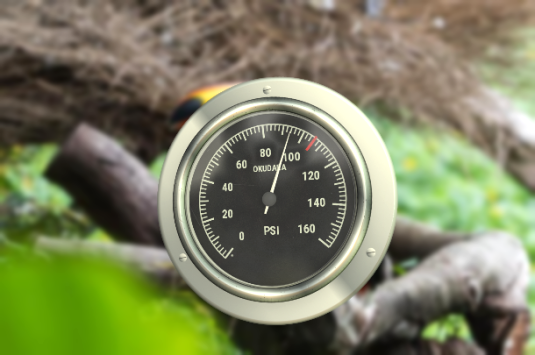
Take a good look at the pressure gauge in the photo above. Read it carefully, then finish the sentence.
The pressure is 94 psi
